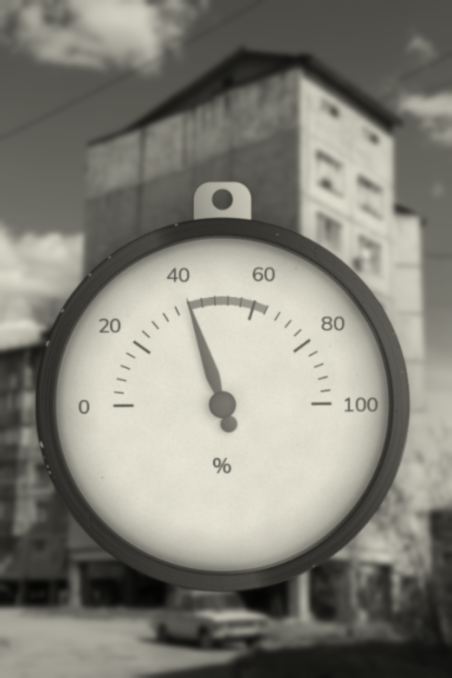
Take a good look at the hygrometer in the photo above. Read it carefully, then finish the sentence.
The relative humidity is 40 %
